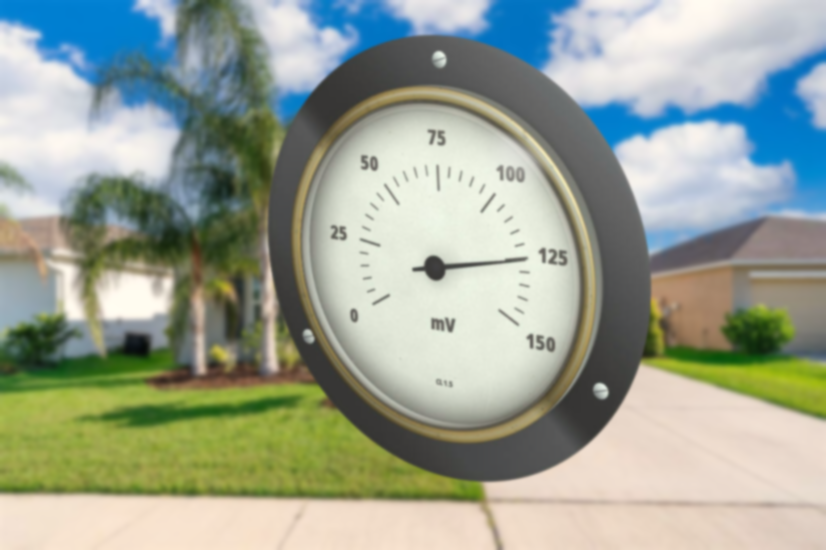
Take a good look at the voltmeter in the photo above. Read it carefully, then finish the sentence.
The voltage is 125 mV
